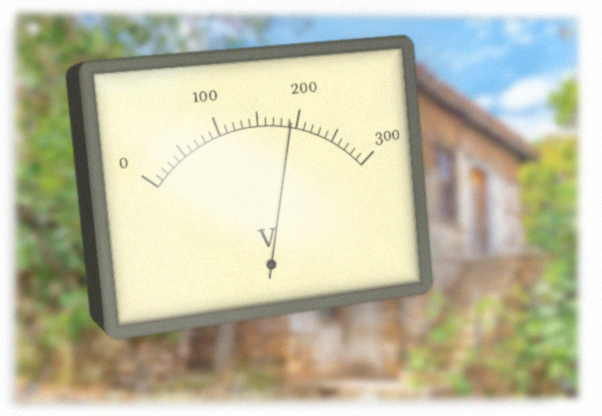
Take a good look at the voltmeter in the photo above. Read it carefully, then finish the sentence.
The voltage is 190 V
